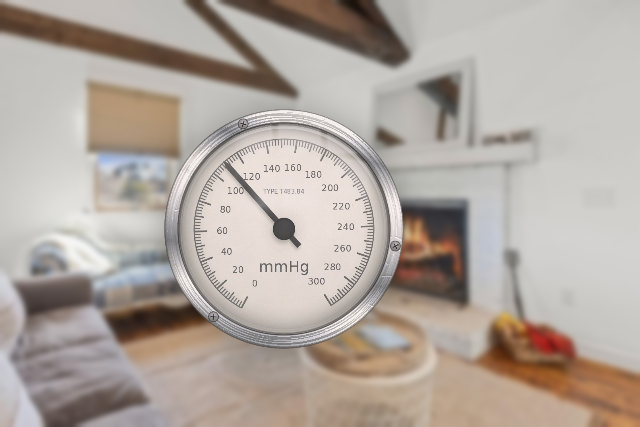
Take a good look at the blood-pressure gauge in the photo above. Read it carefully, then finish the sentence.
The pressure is 110 mmHg
